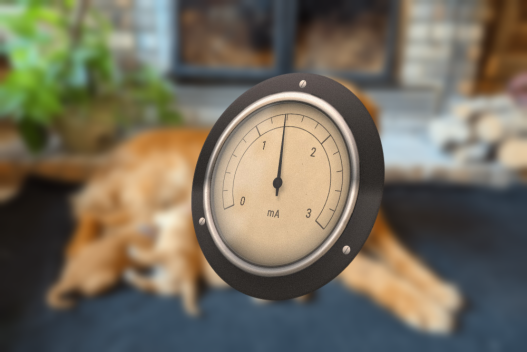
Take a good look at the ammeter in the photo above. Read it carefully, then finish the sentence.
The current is 1.4 mA
